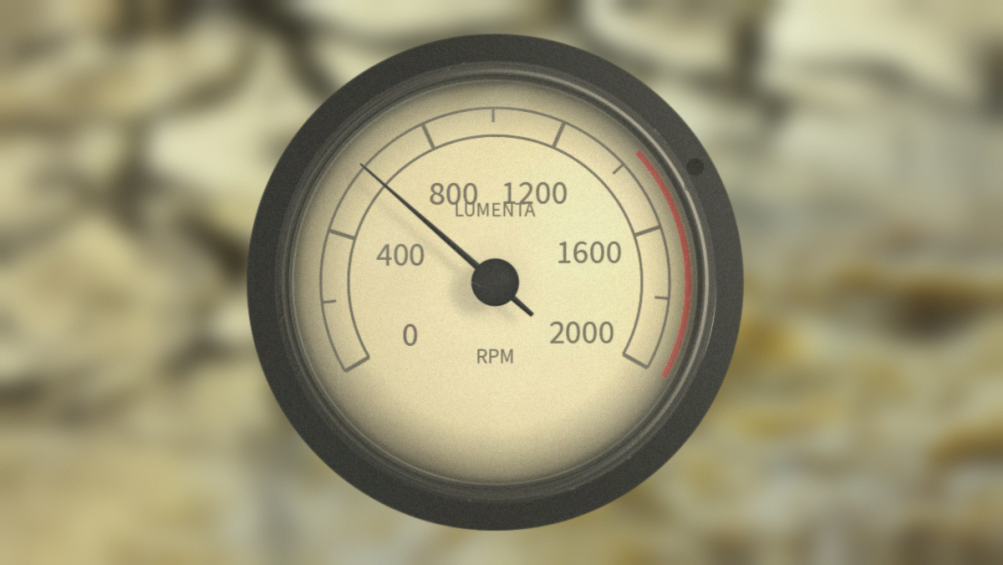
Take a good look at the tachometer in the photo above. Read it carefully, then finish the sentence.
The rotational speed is 600 rpm
